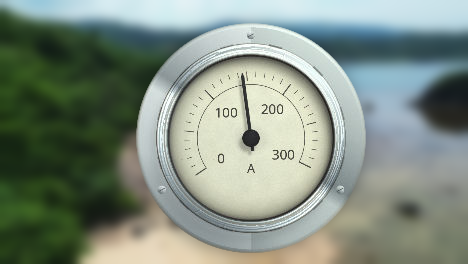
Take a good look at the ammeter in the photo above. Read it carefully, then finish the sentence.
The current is 145 A
